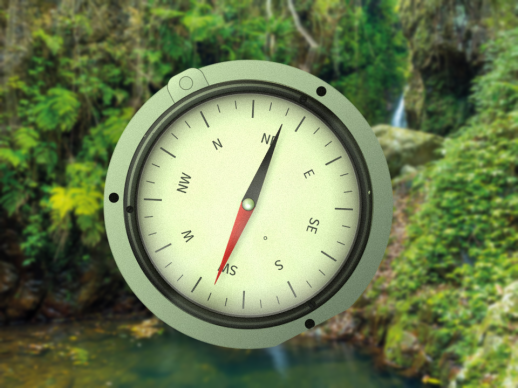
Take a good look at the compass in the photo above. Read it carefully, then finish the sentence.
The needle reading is 230 °
